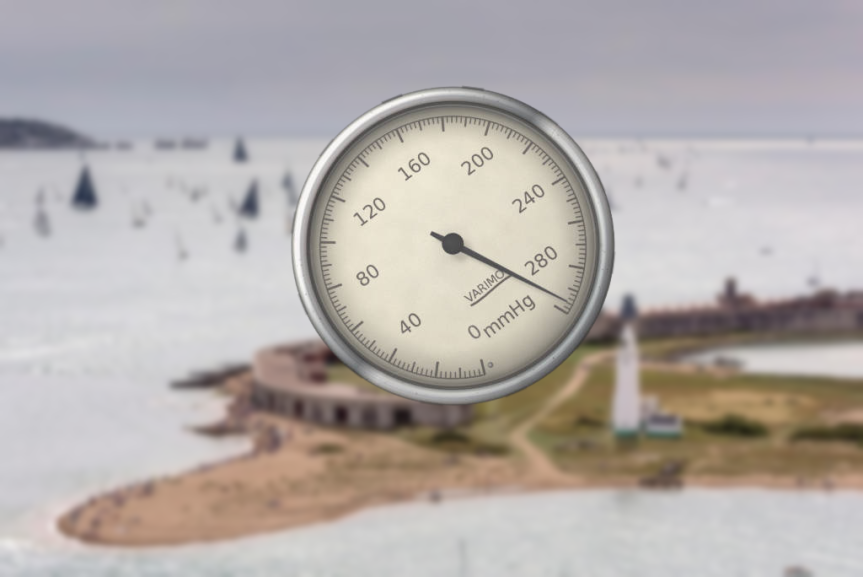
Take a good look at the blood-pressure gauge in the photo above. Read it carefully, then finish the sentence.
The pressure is 296 mmHg
